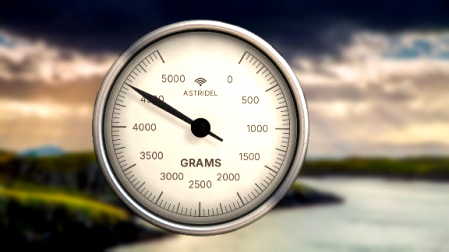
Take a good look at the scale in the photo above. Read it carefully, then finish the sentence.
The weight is 4500 g
